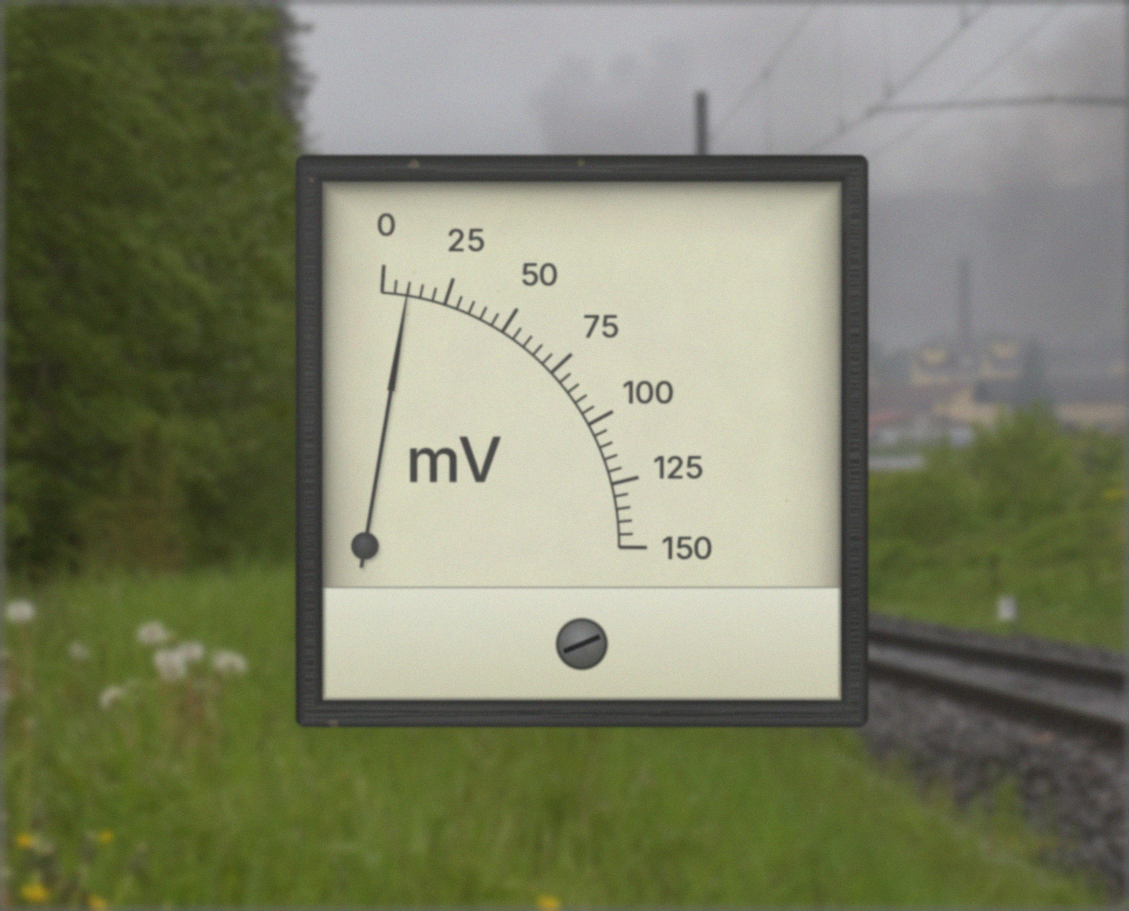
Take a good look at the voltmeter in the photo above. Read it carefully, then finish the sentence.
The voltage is 10 mV
